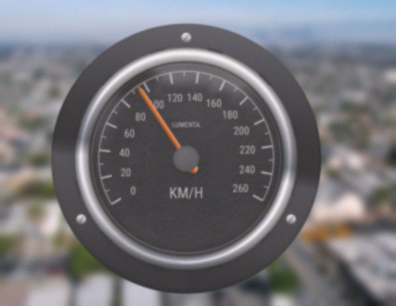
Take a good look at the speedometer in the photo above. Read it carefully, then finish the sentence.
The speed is 95 km/h
